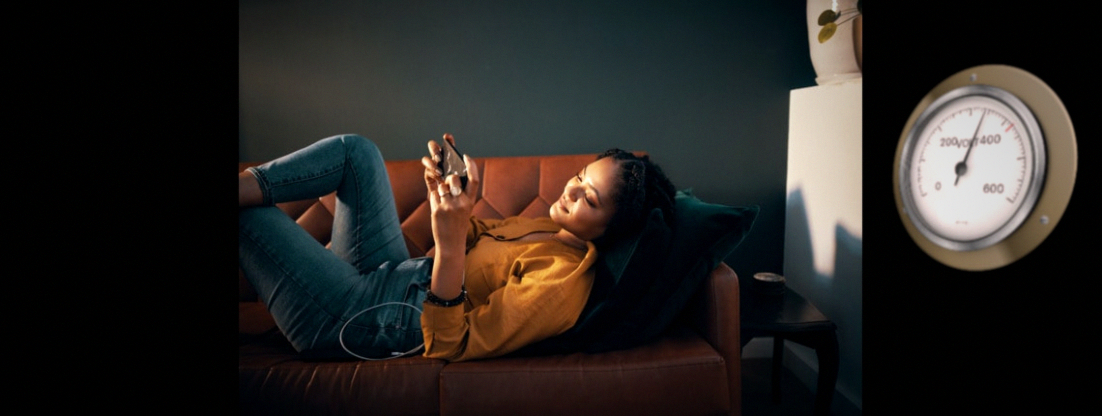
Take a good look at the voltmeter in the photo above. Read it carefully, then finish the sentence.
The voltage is 350 V
